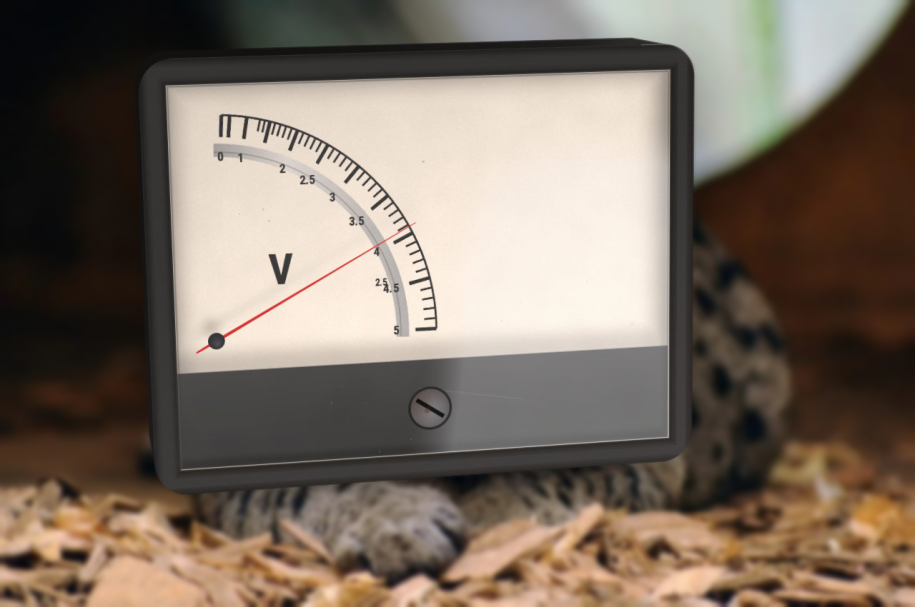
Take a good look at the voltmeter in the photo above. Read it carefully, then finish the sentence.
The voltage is 3.9 V
